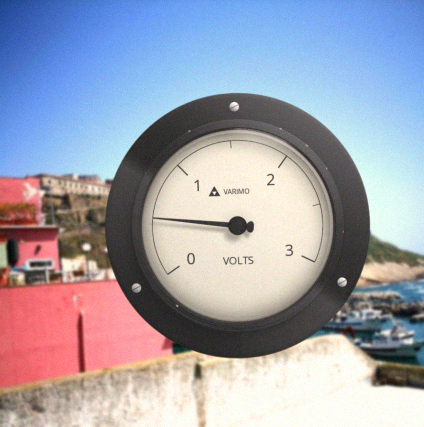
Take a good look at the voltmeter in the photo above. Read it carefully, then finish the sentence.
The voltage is 0.5 V
